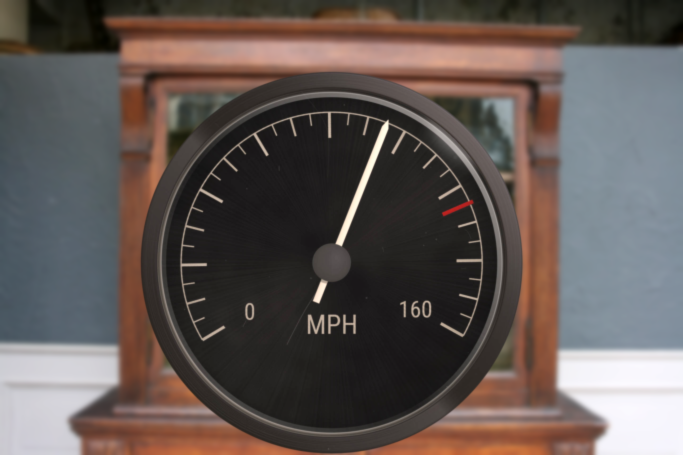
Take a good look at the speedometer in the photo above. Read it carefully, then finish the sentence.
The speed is 95 mph
